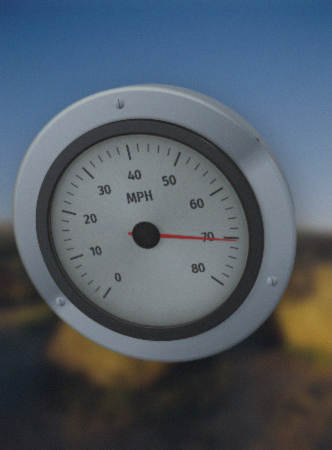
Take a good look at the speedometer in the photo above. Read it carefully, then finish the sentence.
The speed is 70 mph
